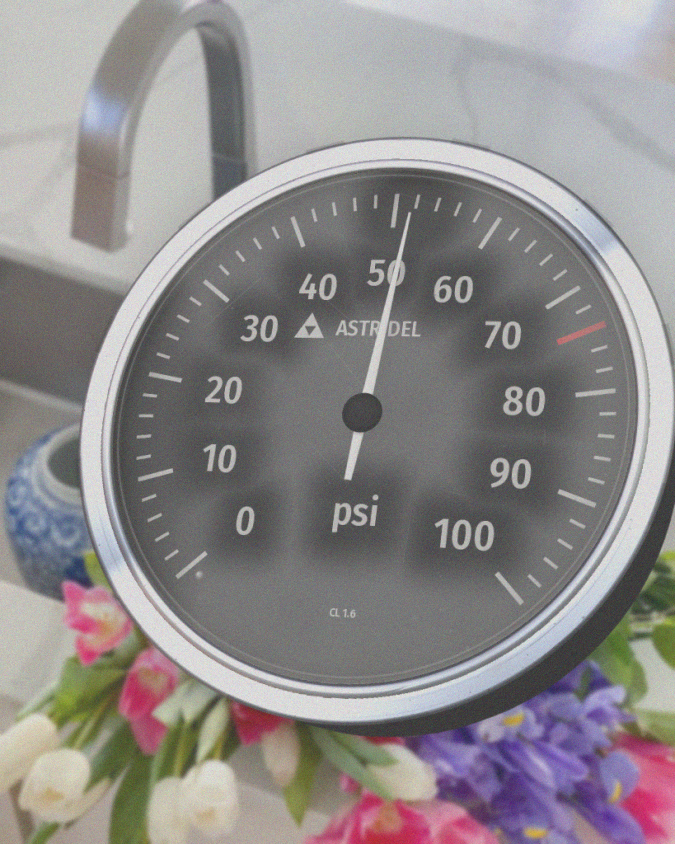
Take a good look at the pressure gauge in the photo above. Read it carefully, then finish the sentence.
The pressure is 52 psi
